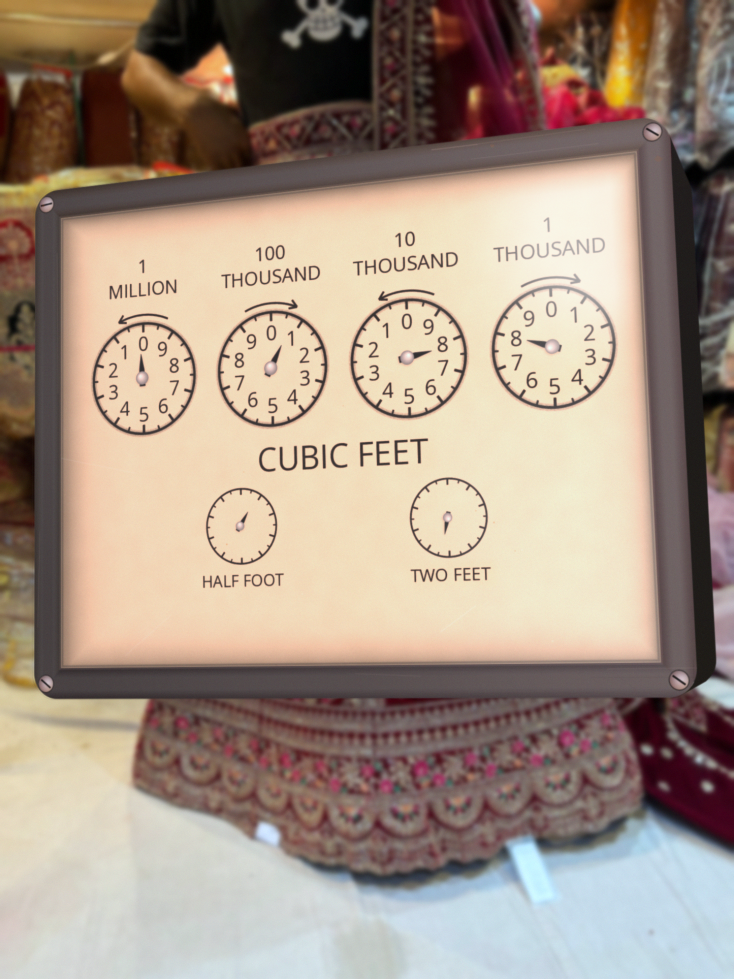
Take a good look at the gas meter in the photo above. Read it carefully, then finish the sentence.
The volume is 7800 ft³
